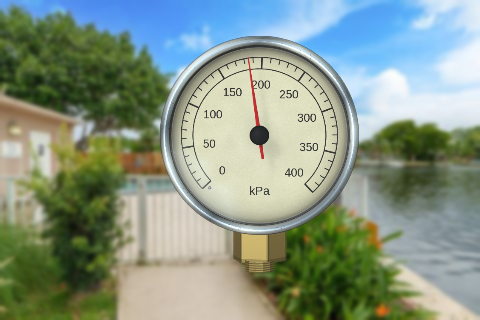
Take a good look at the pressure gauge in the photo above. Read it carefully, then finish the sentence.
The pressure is 185 kPa
